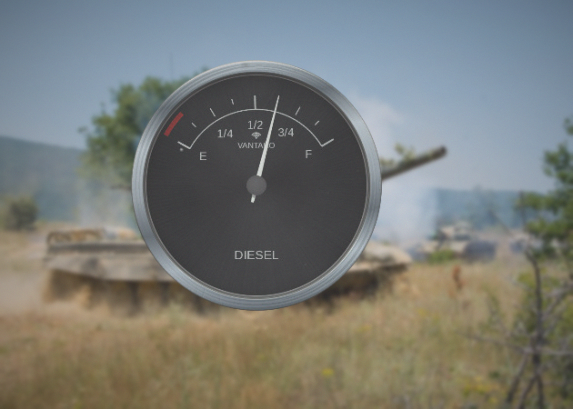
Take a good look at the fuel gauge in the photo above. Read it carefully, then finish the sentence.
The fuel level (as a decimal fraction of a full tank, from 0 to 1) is 0.625
